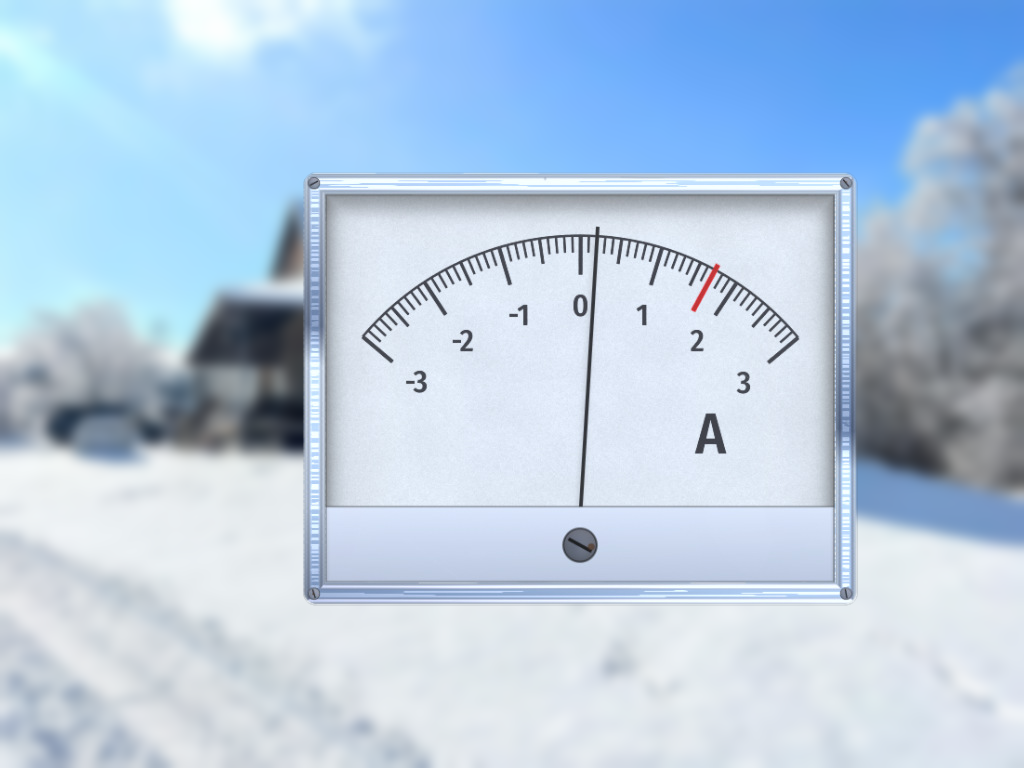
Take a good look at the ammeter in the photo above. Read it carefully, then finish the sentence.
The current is 0.2 A
